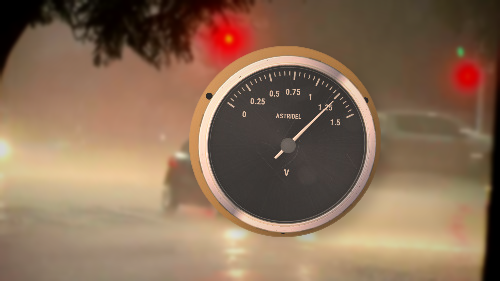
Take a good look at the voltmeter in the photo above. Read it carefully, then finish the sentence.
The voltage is 1.25 V
